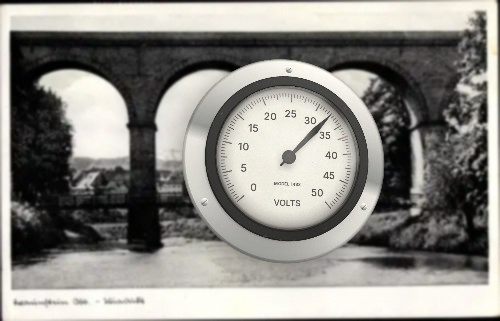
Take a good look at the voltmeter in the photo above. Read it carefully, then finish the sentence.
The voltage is 32.5 V
